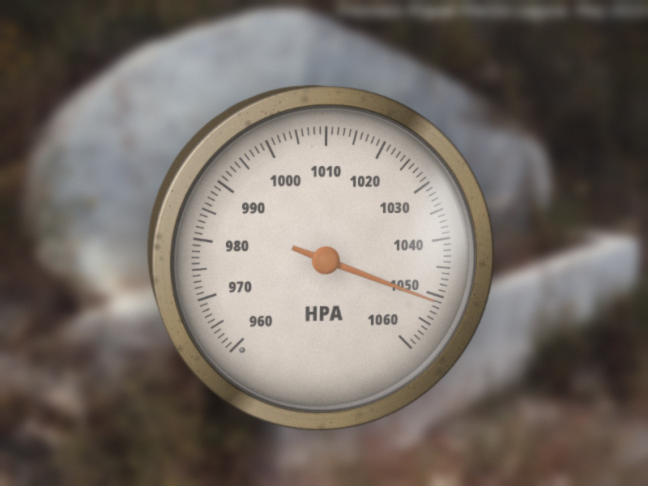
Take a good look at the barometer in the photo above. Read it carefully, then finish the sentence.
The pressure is 1051 hPa
